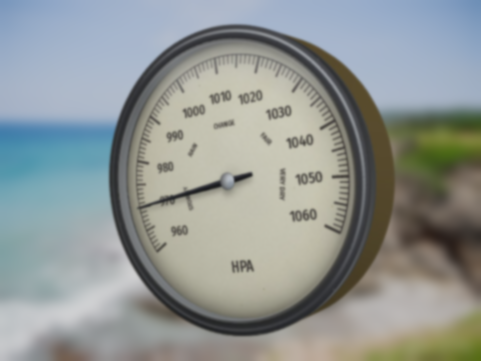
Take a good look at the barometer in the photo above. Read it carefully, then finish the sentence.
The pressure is 970 hPa
